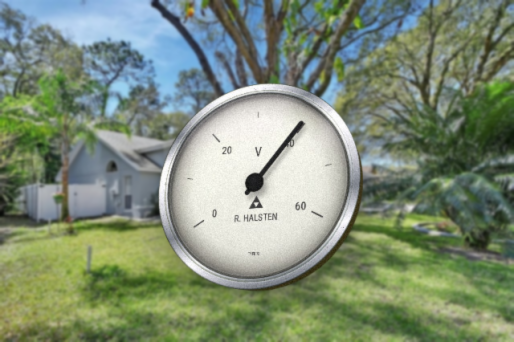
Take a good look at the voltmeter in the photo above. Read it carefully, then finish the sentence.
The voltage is 40 V
